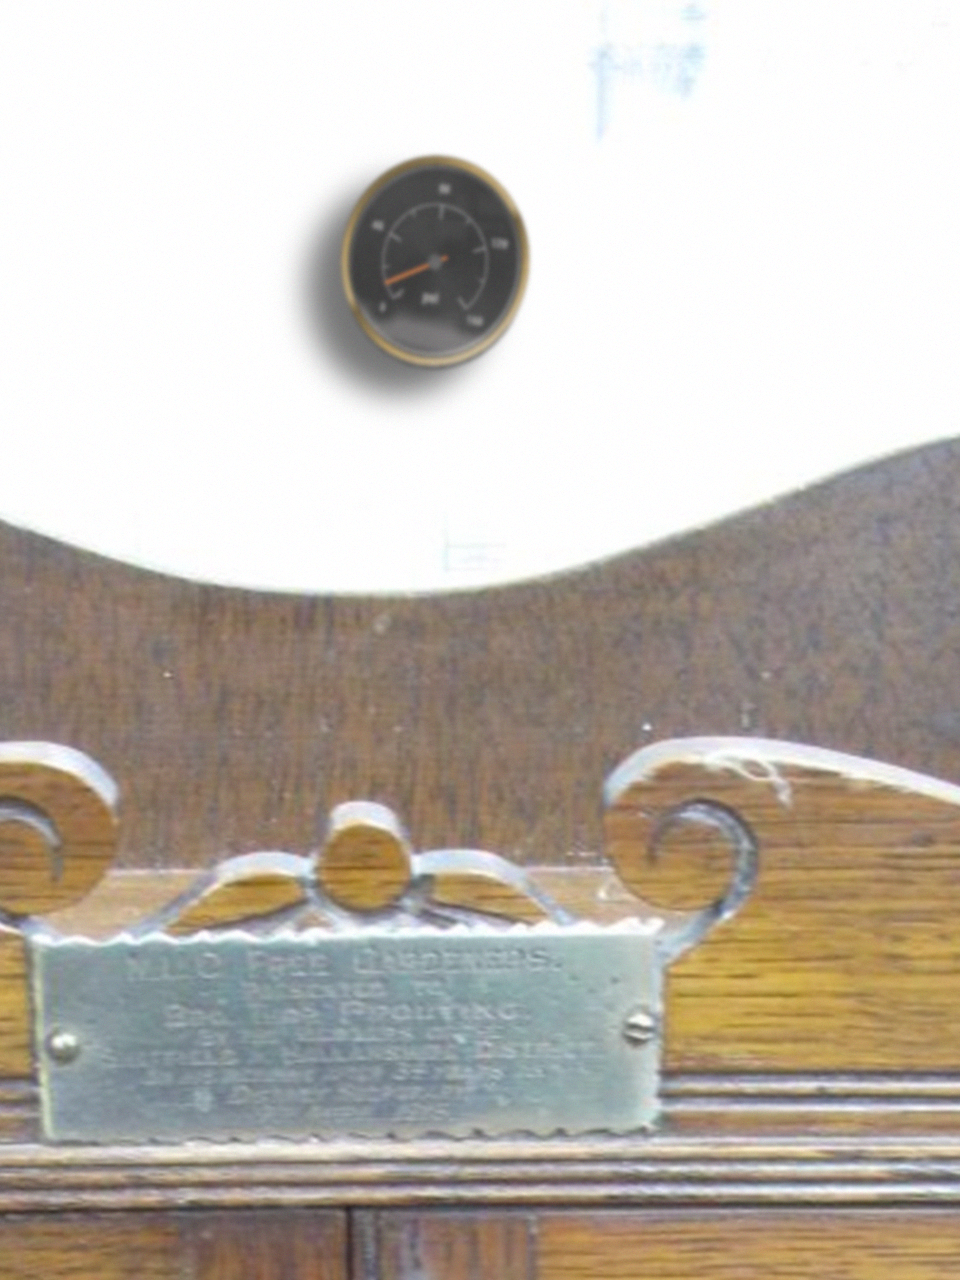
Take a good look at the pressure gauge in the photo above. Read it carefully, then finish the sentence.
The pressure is 10 psi
